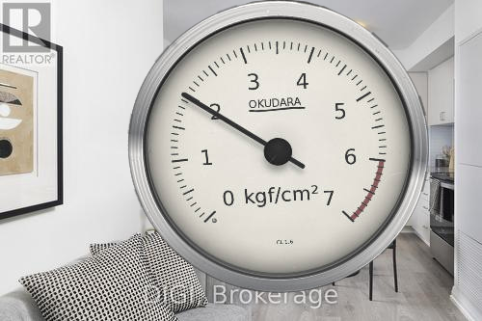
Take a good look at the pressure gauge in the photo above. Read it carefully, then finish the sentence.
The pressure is 2 kg/cm²
